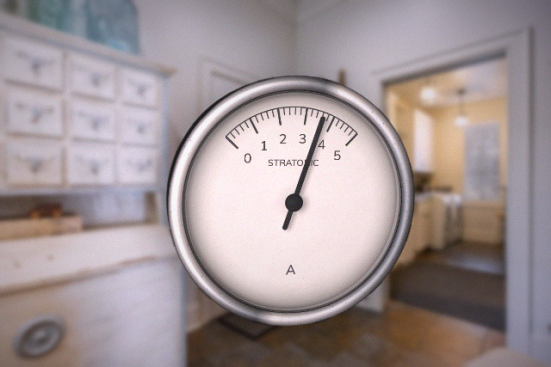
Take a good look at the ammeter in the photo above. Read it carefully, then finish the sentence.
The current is 3.6 A
